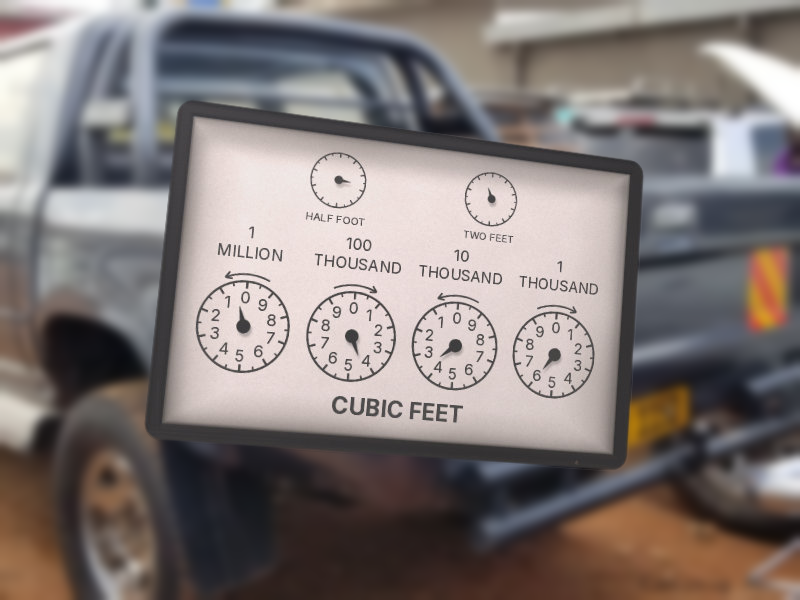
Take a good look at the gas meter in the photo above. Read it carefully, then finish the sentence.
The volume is 43600 ft³
